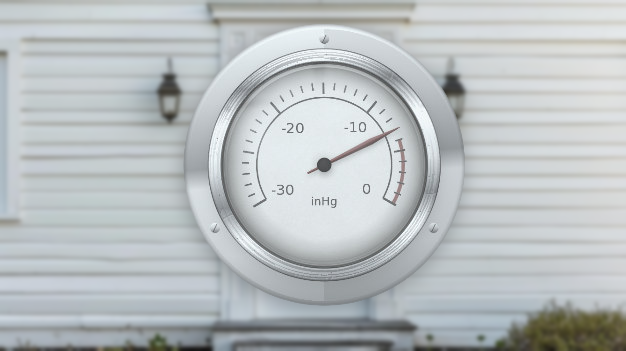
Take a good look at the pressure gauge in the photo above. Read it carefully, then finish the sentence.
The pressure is -7 inHg
